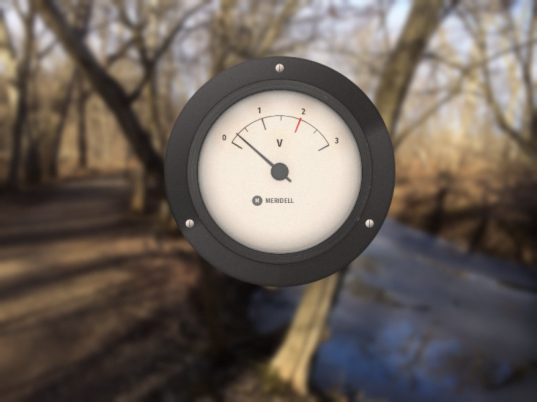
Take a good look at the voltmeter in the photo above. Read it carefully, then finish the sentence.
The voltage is 0.25 V
